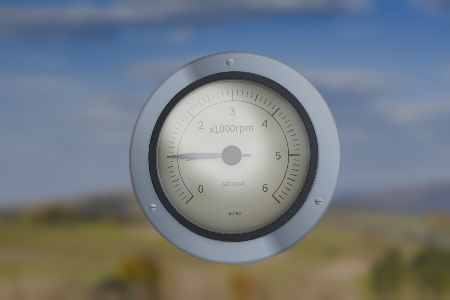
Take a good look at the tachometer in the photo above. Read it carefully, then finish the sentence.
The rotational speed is 1000 rpm
